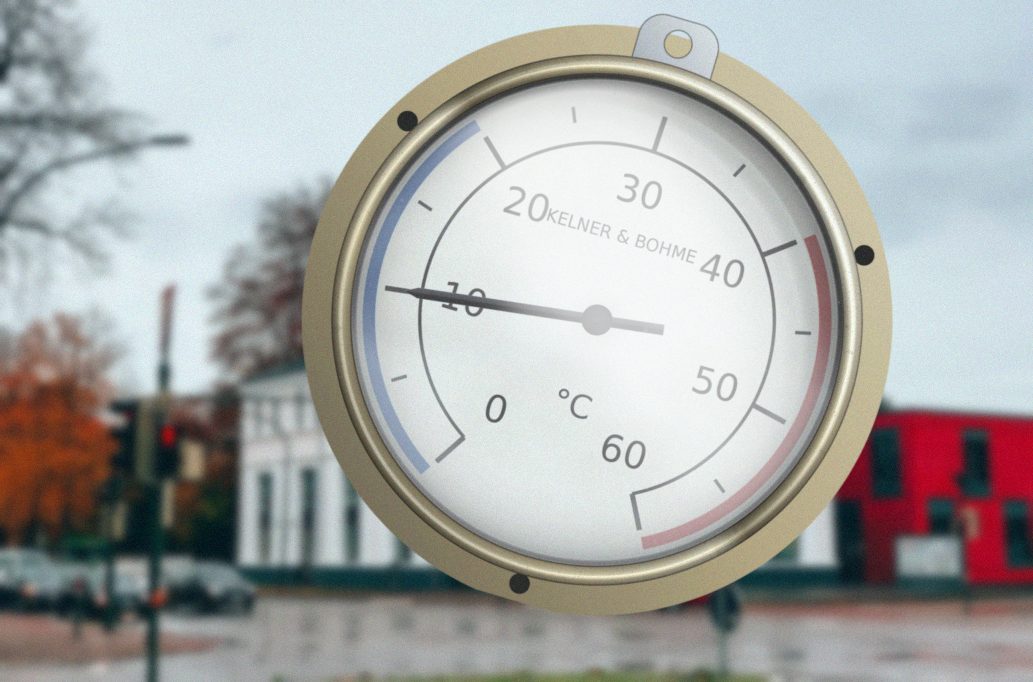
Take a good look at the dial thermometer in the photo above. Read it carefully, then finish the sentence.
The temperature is 10 °C
